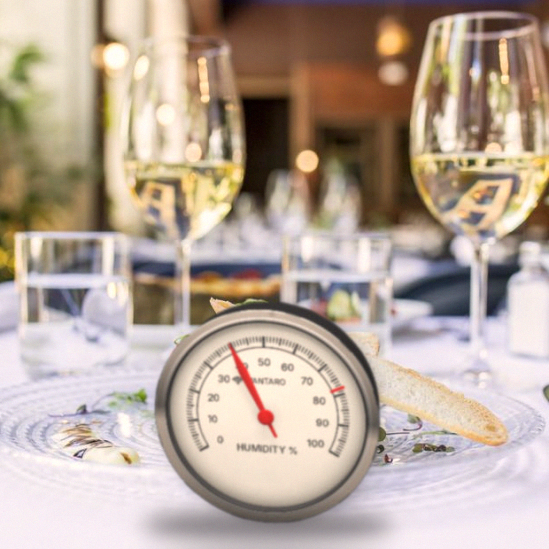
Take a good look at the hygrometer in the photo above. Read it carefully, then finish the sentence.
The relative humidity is 40 %
